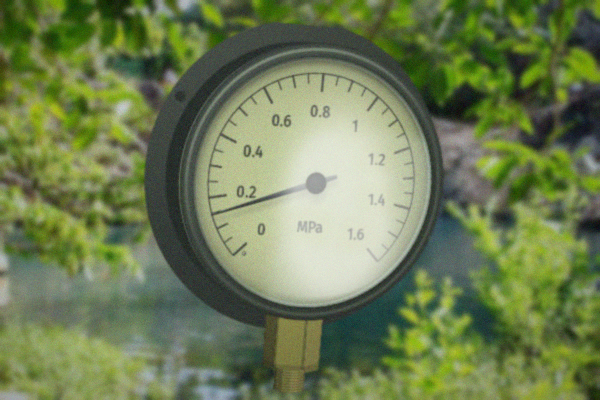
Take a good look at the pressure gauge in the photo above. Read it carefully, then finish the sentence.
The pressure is 0.15 MPa
